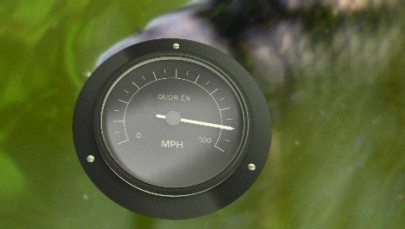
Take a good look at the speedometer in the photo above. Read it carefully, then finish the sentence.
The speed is 90 mph
